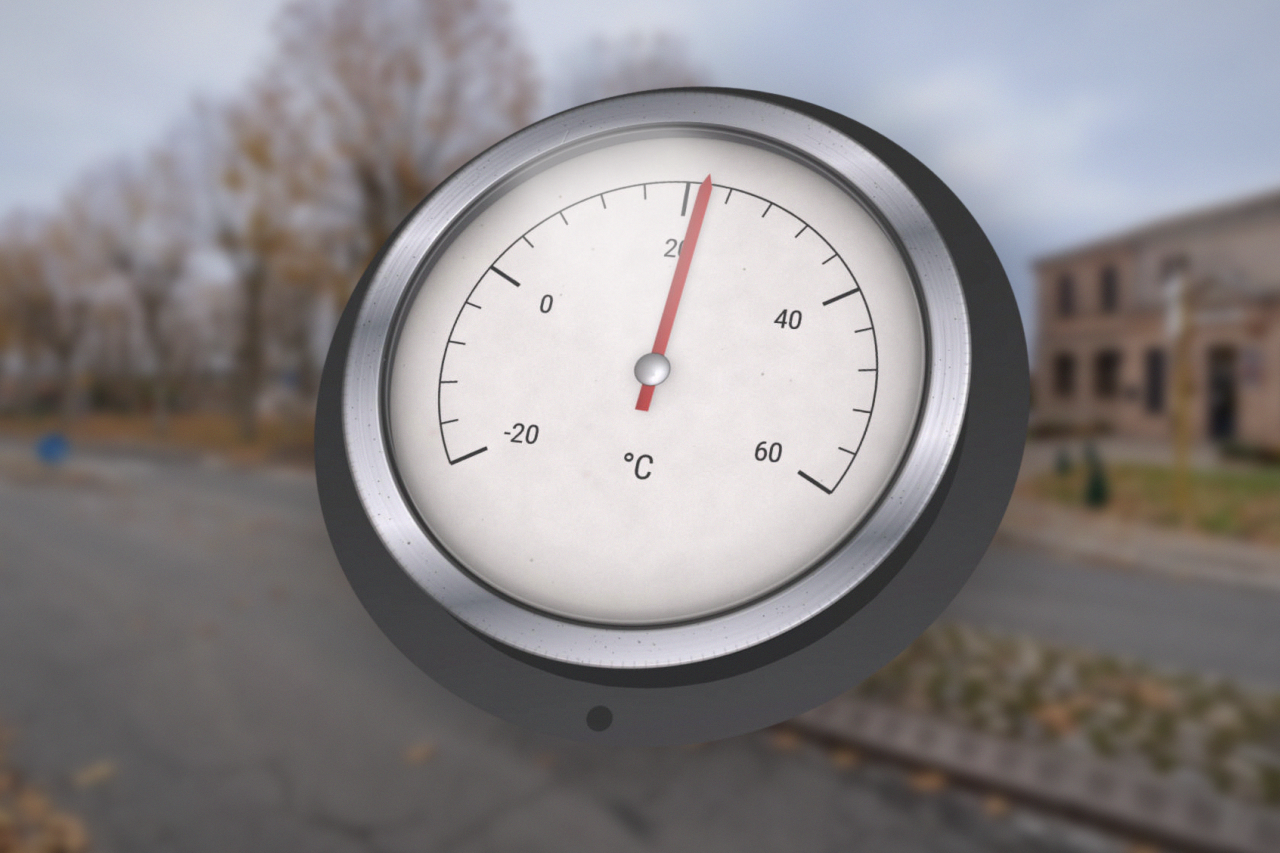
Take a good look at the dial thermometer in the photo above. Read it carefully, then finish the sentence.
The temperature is 22 °C
